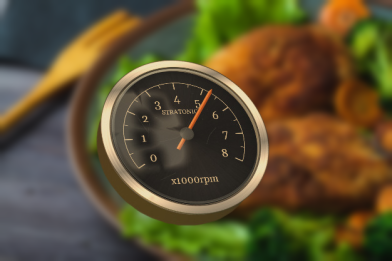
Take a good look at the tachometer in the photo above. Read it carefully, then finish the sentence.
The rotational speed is 5250 rpm
